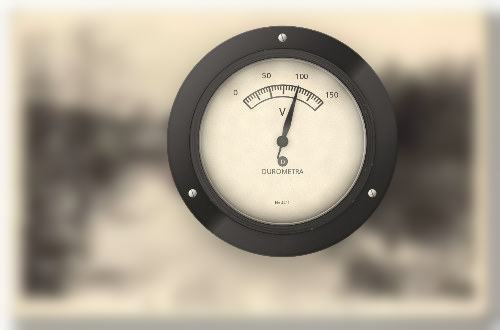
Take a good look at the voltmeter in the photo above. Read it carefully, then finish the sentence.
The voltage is 100 V
